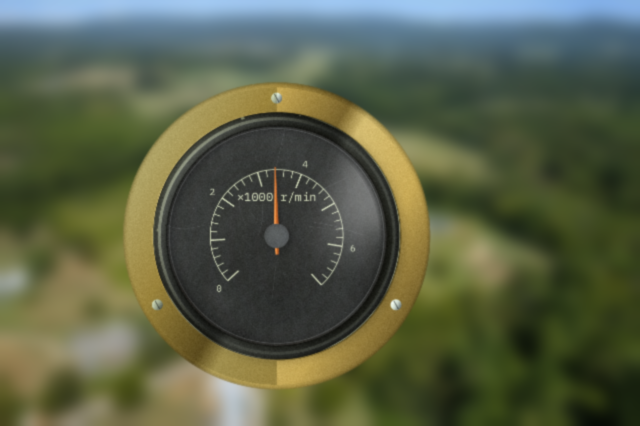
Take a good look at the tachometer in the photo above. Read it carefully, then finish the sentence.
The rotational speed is 3400 rpm
